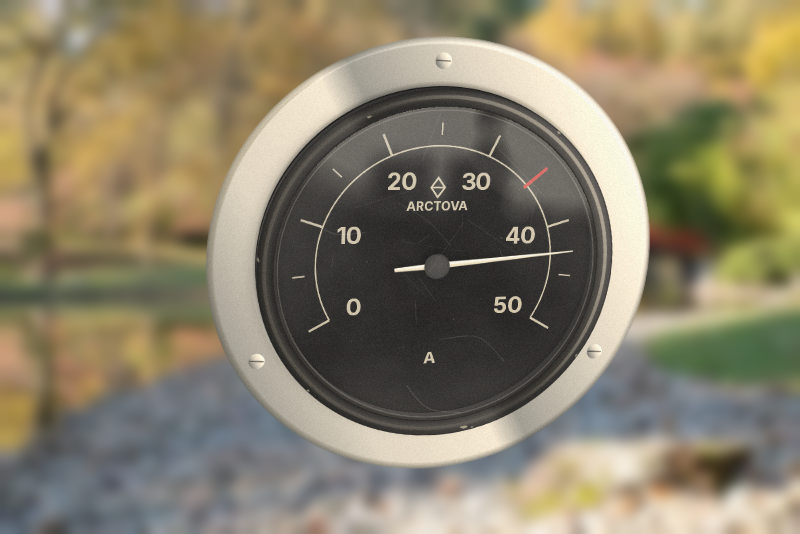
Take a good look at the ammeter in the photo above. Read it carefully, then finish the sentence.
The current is 42.5 A
